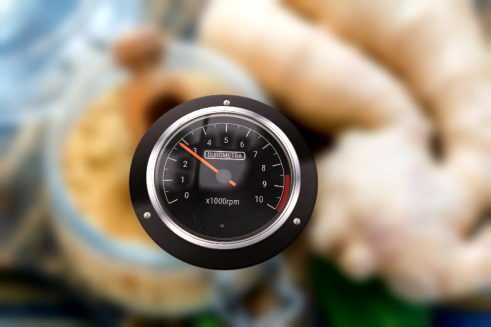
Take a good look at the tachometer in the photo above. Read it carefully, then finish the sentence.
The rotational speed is 2750 rpm
